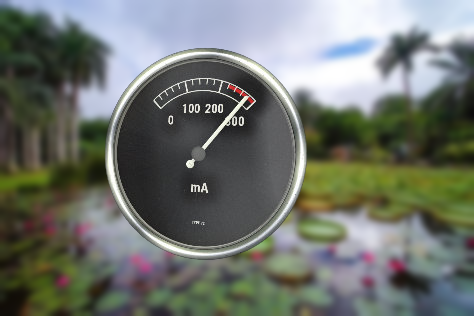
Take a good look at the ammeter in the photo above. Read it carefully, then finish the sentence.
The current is 280 mA
